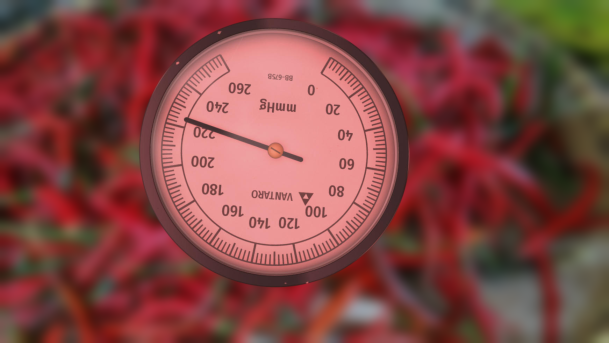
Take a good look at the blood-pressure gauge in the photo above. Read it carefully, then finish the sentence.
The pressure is 224 mmHg
